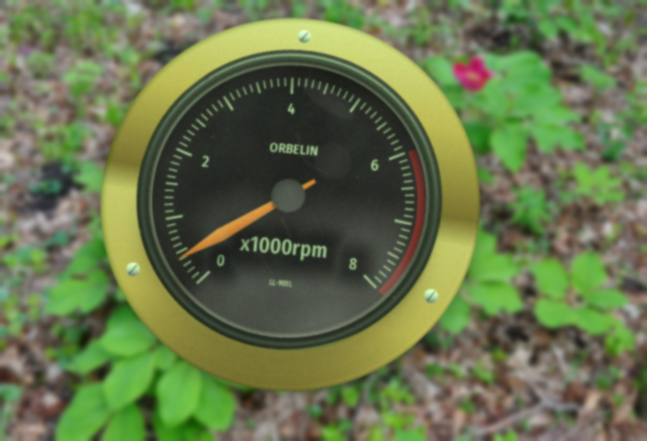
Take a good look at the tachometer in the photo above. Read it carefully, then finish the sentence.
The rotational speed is 400 rpm
